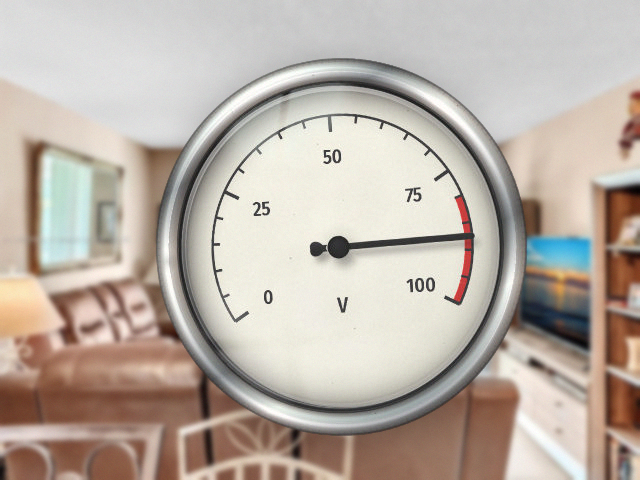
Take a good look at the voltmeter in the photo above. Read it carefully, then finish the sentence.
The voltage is 87.5 V
